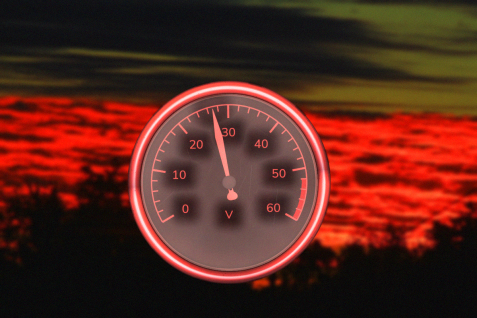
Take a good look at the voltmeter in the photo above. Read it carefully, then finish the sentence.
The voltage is 27 V
